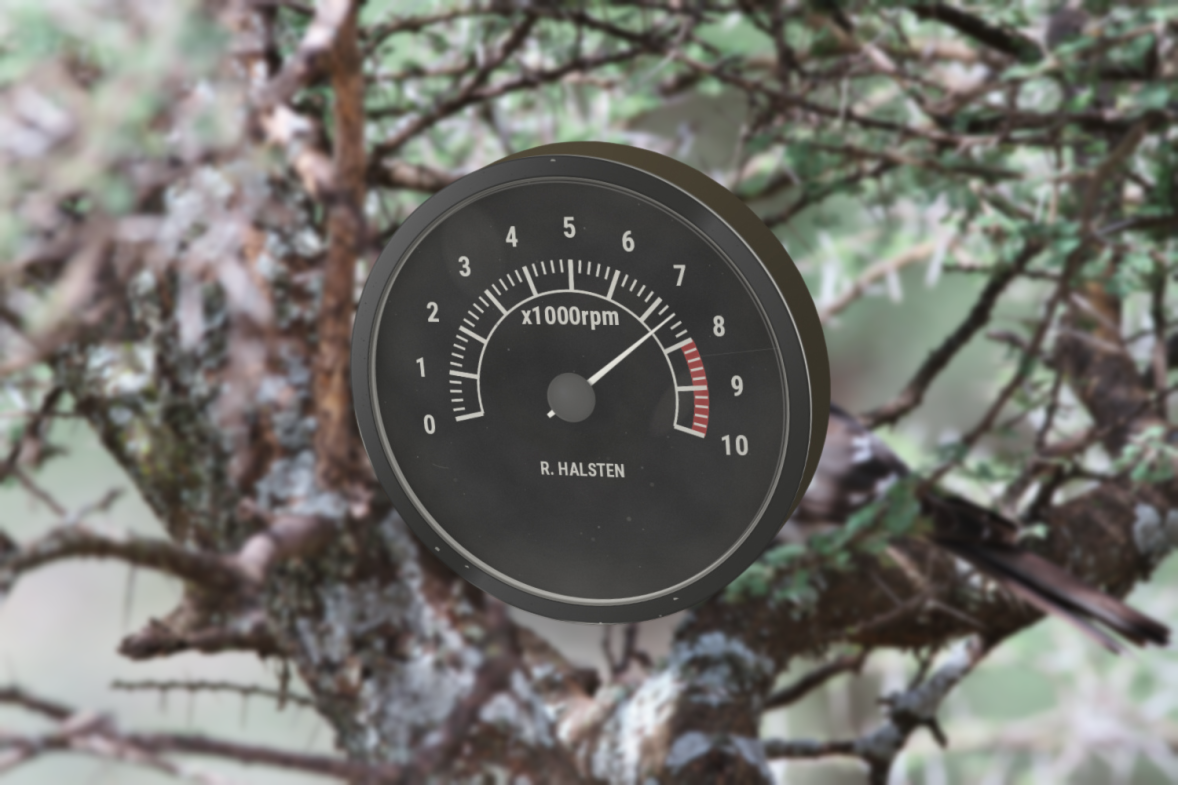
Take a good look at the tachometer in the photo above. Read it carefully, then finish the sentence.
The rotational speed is 7400 rpm
